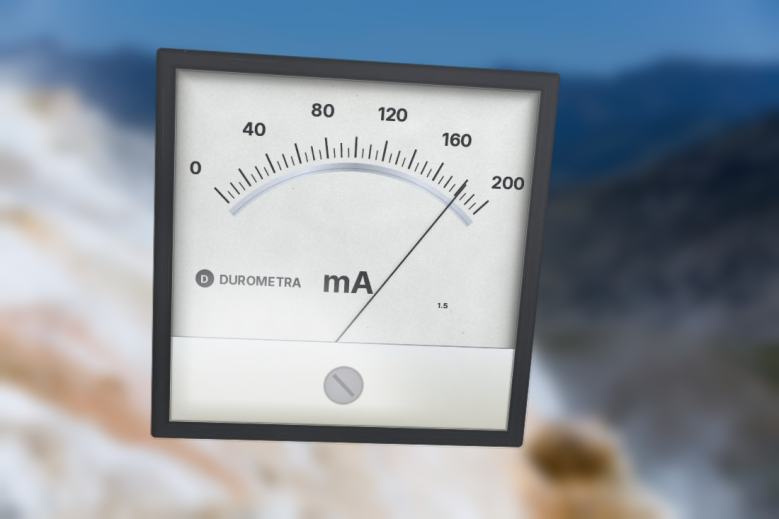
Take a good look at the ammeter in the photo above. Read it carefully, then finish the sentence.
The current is 180 mA
